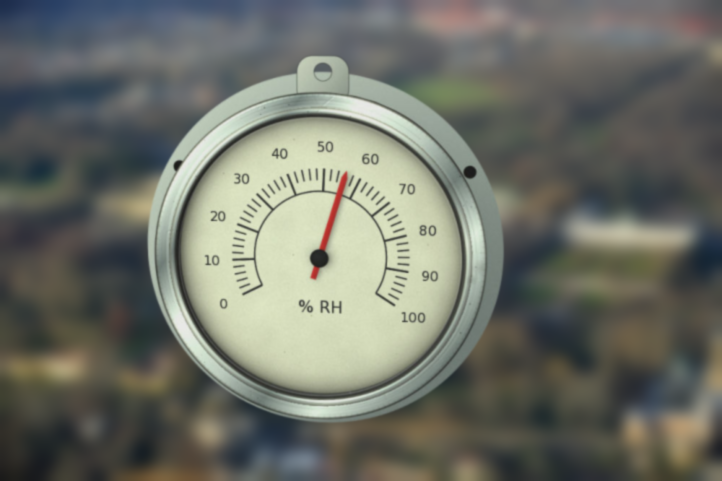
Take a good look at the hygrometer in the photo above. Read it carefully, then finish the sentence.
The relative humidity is 56 %
